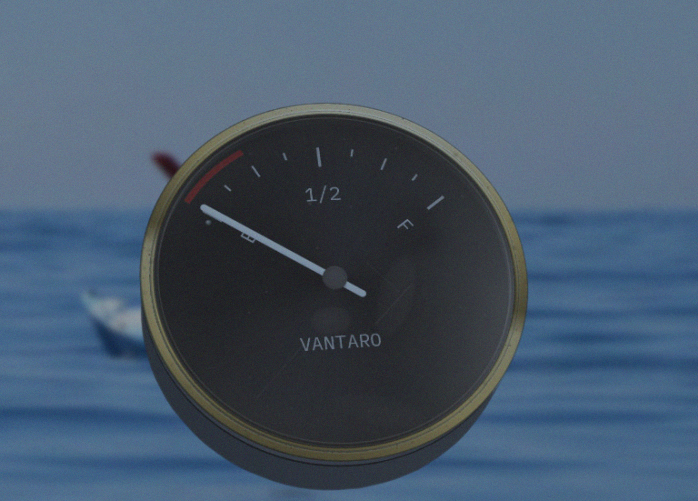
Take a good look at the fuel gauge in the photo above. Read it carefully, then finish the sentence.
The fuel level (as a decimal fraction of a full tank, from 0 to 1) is 0
